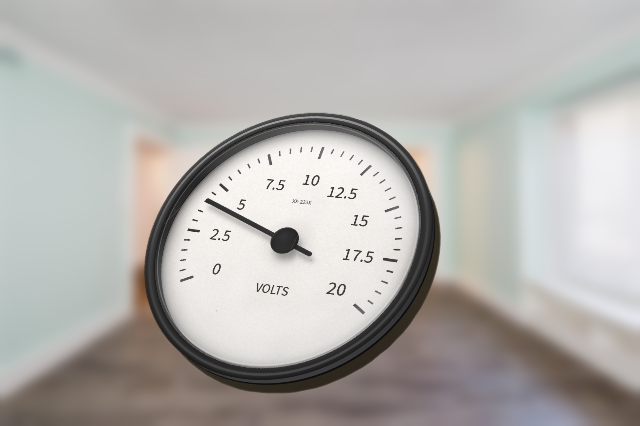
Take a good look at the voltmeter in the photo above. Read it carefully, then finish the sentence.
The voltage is 4 V
